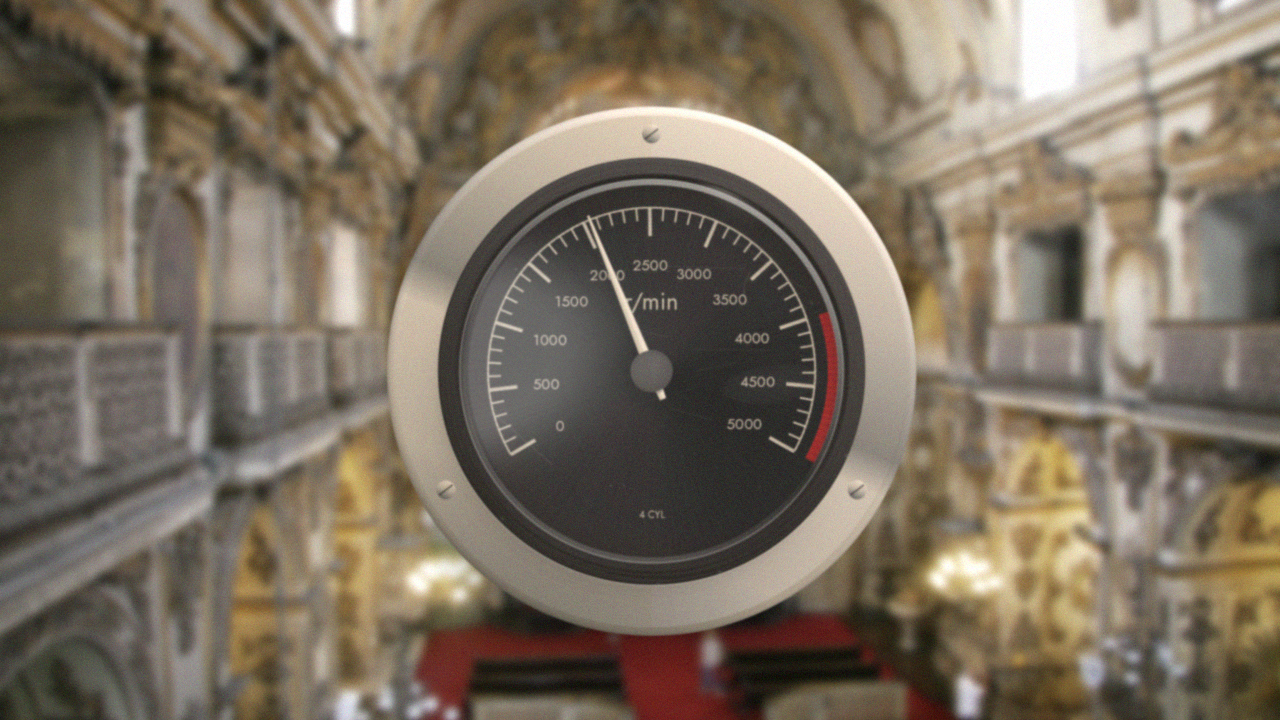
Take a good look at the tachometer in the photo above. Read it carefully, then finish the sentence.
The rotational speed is 2050 rpm
